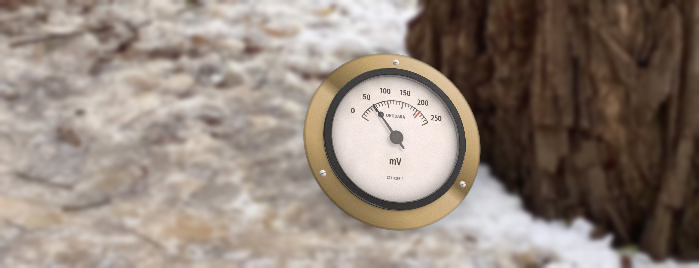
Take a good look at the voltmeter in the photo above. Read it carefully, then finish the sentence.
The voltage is 50 mV
